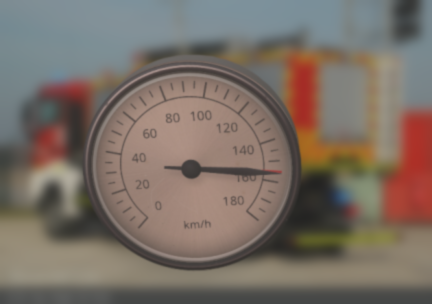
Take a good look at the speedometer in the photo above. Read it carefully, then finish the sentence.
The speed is 155 km/h
